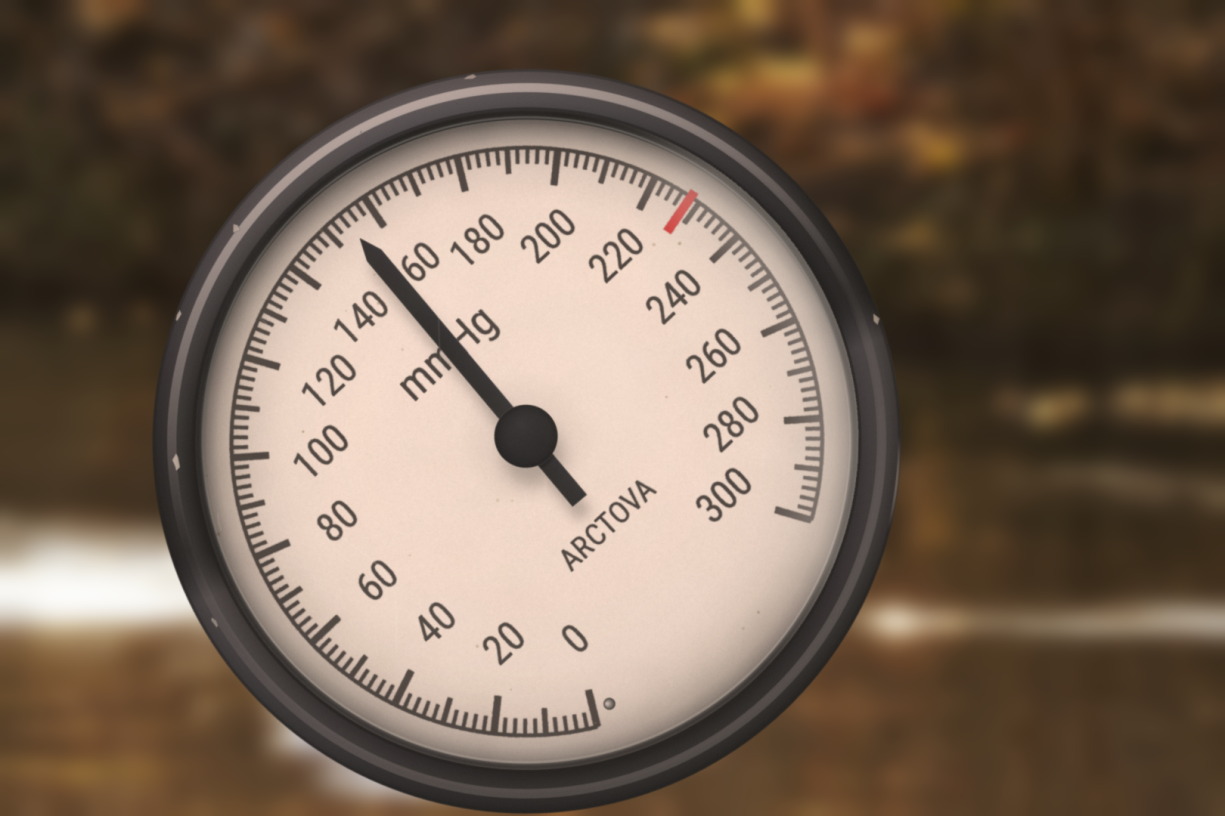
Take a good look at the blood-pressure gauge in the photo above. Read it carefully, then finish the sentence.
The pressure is 154 mmHg
